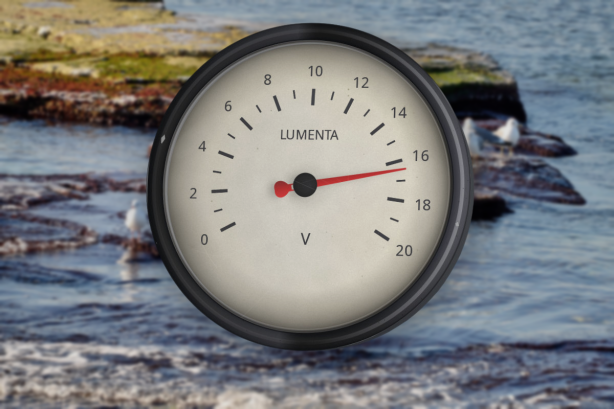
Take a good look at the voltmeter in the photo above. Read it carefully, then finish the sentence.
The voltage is 16.5 V
